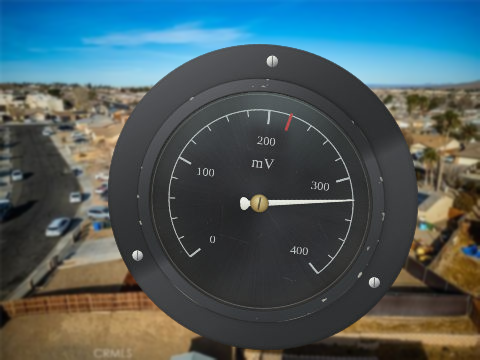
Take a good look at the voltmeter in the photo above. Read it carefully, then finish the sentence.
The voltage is 320 mV
